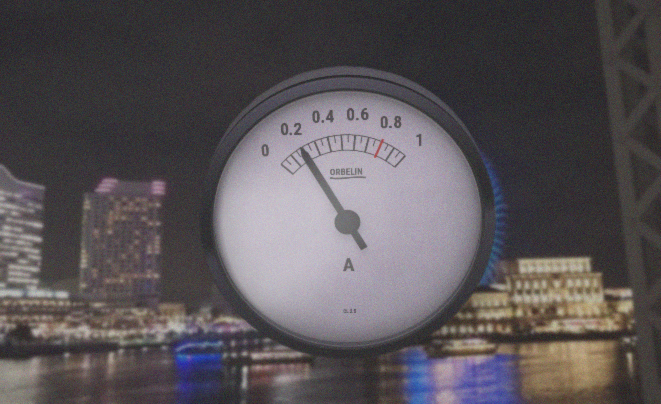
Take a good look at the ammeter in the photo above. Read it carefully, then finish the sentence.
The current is 0.2 A
